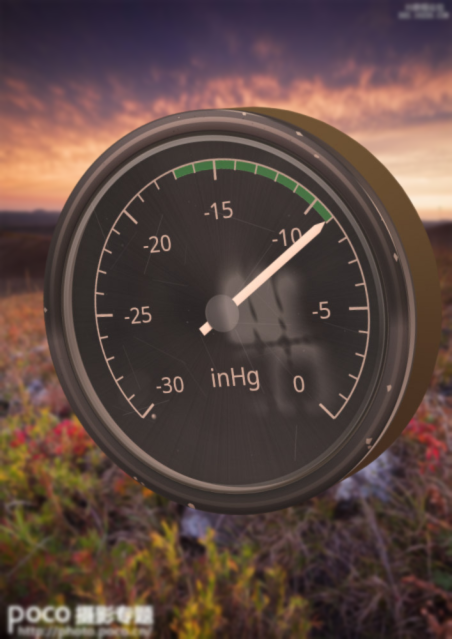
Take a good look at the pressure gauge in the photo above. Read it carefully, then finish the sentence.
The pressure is -9 inHg
